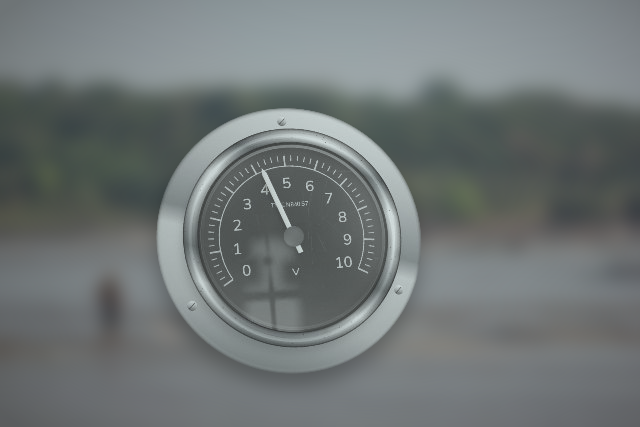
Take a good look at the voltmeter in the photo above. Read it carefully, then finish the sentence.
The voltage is 4.2 V
